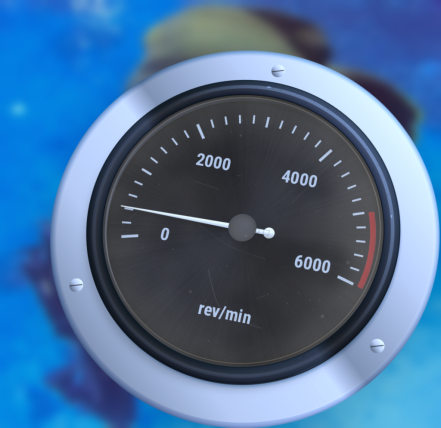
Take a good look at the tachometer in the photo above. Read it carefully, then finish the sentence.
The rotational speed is 400 rpm
